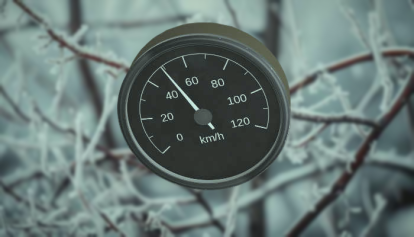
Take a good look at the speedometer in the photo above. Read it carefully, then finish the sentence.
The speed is 50 km/h
